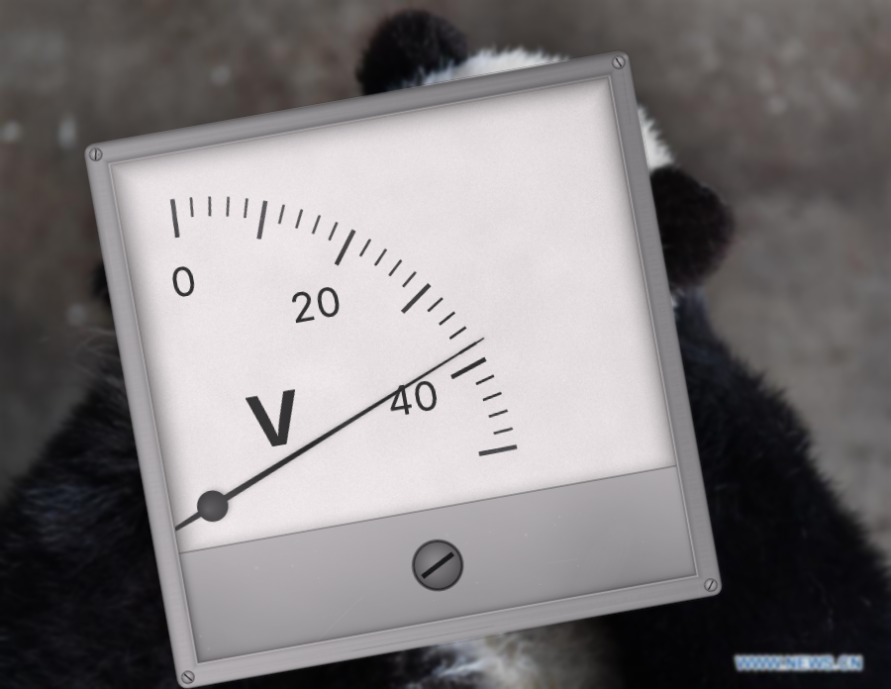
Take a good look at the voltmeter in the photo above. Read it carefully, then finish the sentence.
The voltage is 38 V
